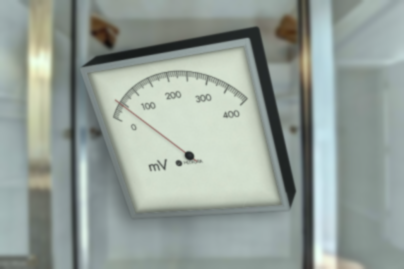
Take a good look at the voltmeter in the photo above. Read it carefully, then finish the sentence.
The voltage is 50 mV
